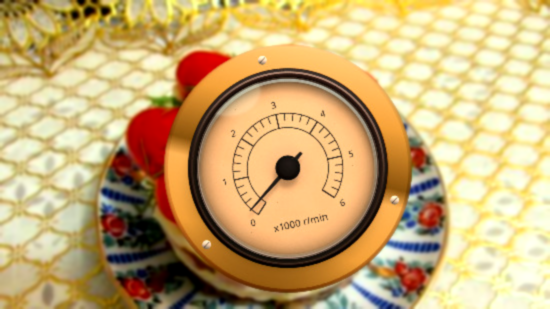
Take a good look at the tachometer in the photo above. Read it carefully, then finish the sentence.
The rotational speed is 200 rpm
